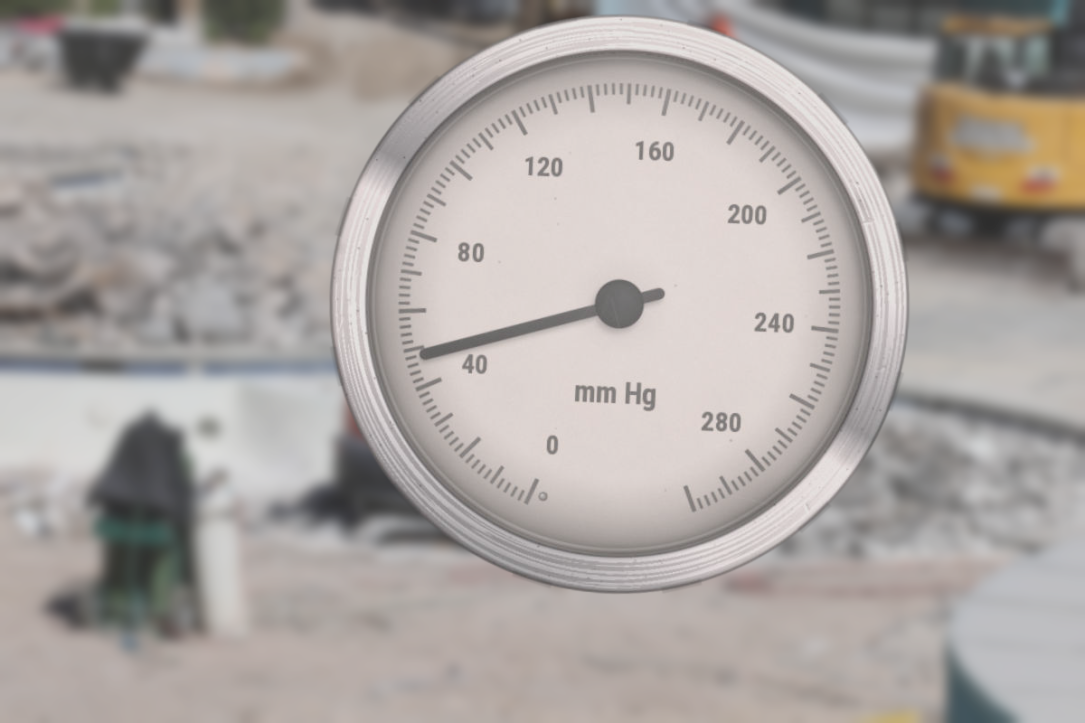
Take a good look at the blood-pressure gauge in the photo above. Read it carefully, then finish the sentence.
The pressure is 48 mmHg
